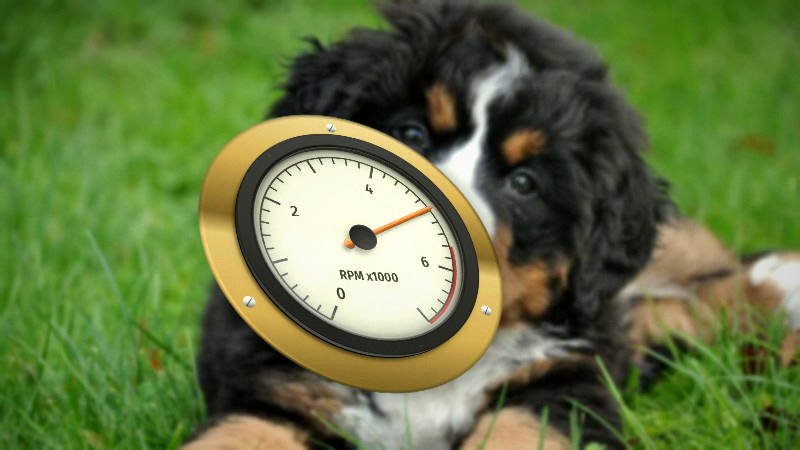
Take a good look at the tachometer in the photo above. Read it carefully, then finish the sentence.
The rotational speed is 5000 rpm
